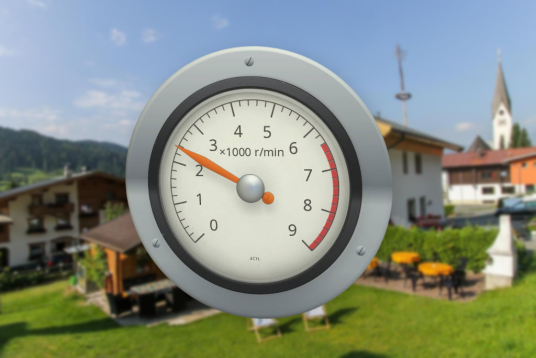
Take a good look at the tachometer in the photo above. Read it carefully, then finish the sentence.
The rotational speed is 2400 rpm
